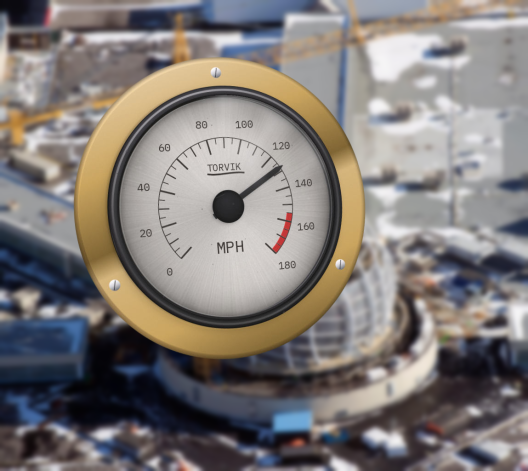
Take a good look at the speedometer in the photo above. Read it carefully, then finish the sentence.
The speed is 127.5 mph
